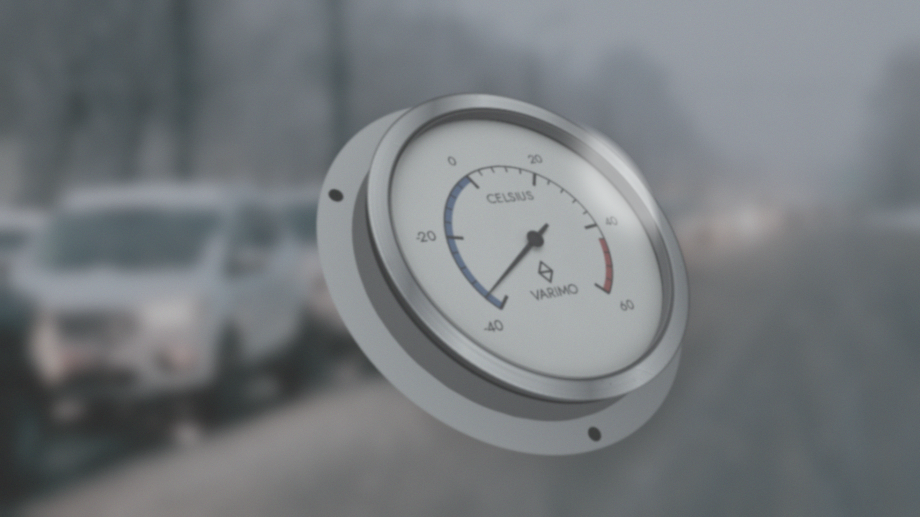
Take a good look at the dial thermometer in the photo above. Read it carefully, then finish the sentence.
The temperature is -36 °C
